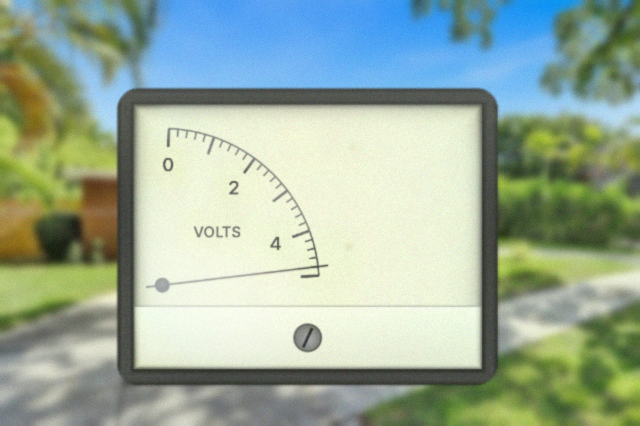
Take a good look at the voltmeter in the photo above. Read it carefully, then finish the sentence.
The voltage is 4.8 V
